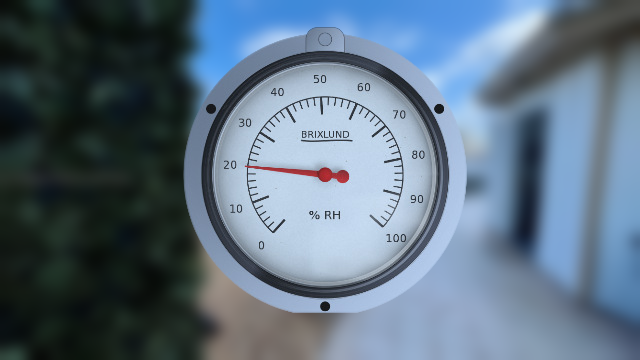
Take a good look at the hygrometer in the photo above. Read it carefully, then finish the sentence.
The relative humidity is 20 %
